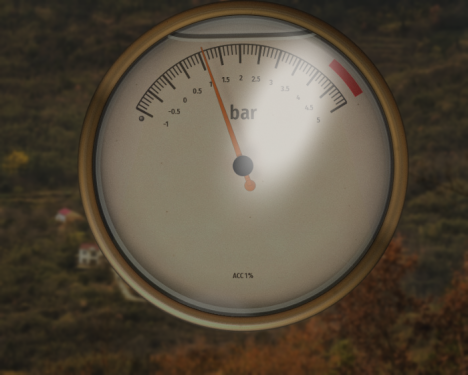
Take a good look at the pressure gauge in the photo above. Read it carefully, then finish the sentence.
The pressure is 1.1 bar
